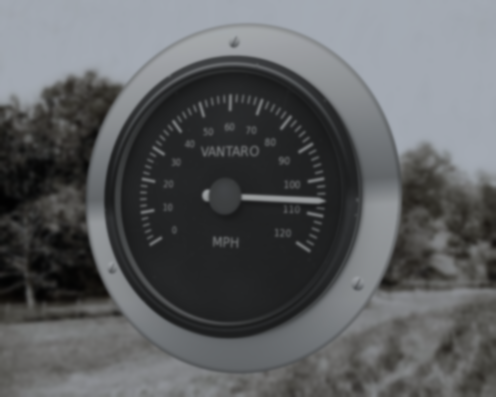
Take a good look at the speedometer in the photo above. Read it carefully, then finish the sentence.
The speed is 106 mph
